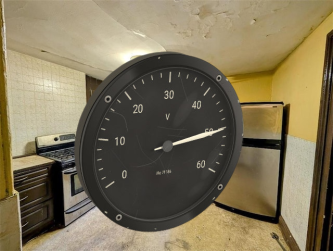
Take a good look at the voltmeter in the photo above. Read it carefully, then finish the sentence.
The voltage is 50 V
